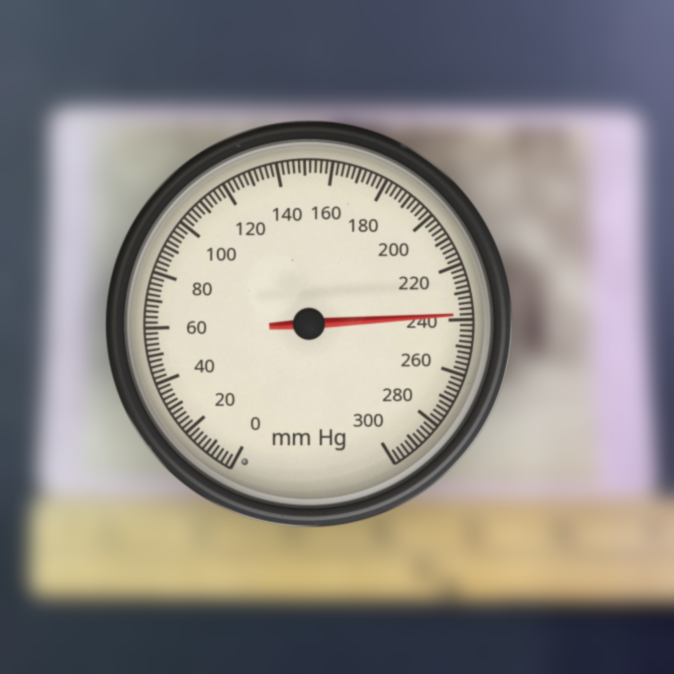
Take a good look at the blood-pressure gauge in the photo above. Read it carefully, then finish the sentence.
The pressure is 238 mmHg
